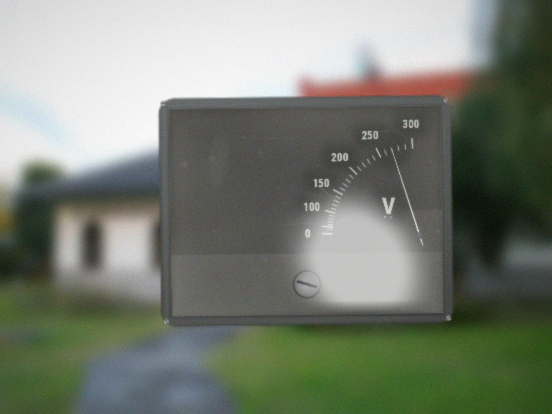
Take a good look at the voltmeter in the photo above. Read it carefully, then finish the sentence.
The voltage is 270 V
